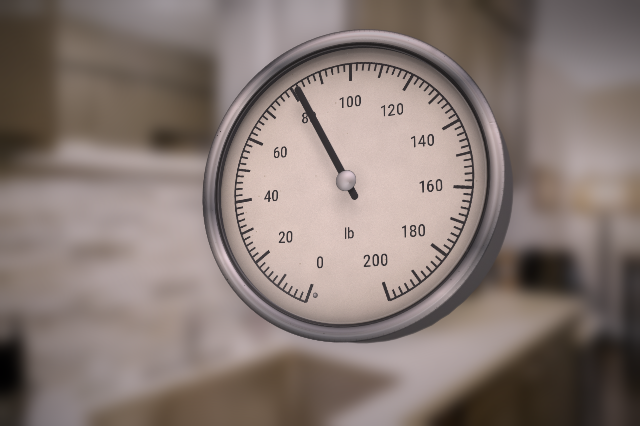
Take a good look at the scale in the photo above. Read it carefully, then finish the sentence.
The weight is 82 lb
